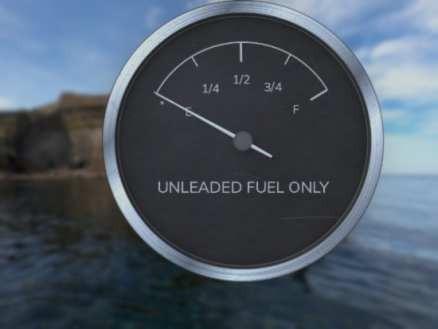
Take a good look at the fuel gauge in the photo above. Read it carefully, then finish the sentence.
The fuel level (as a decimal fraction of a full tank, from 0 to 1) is 0
